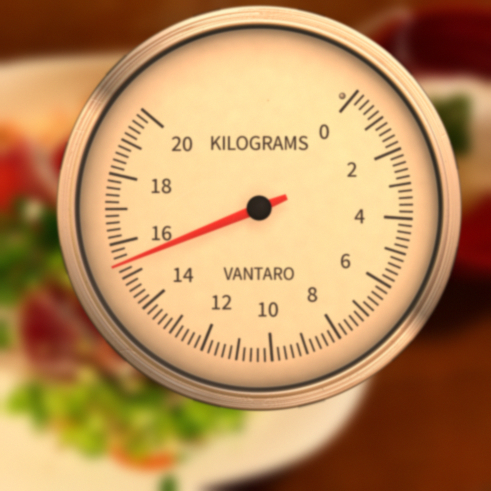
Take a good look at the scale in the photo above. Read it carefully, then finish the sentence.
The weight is 15.4 kg
